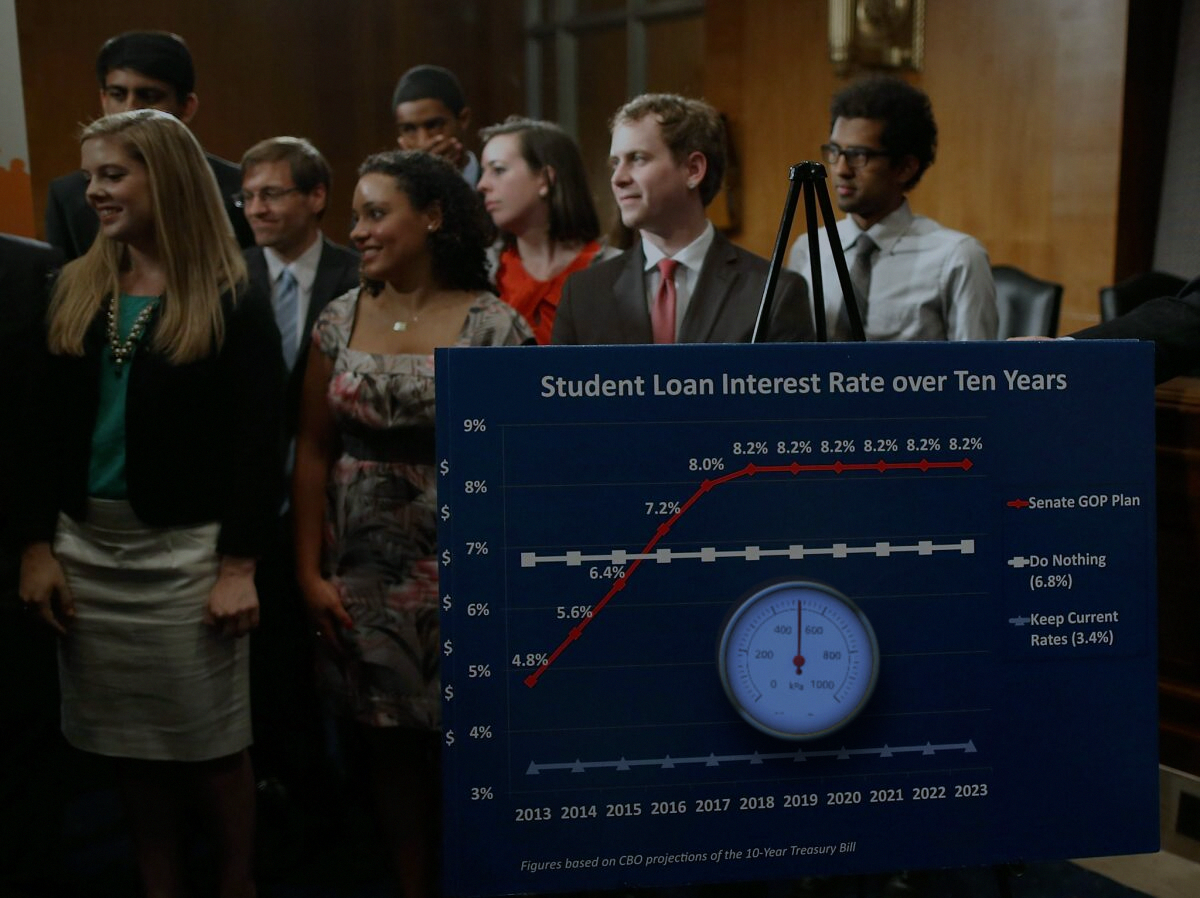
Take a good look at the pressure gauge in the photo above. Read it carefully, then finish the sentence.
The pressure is 500 kPa
